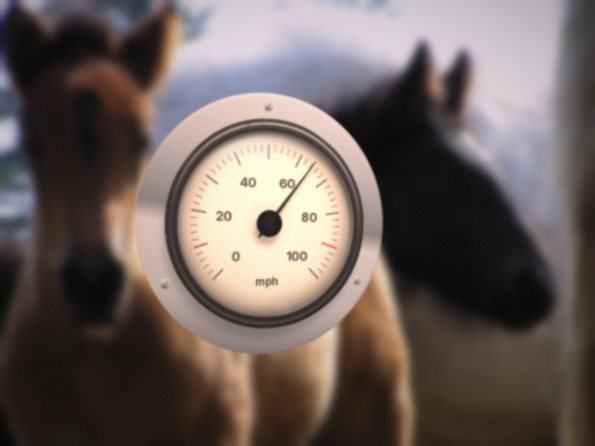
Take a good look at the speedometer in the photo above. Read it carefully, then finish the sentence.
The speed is 64 mph
